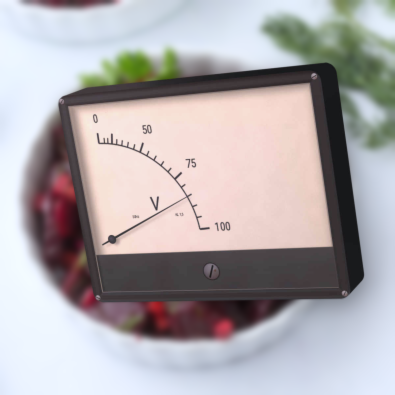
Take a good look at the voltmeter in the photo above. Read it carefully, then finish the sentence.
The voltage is 85 V
